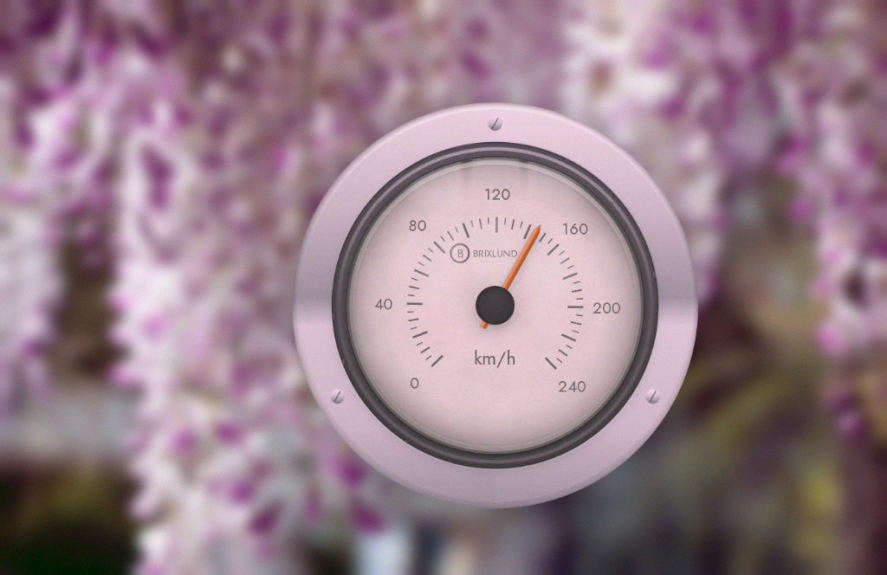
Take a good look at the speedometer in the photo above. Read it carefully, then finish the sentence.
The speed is 145 km/h
